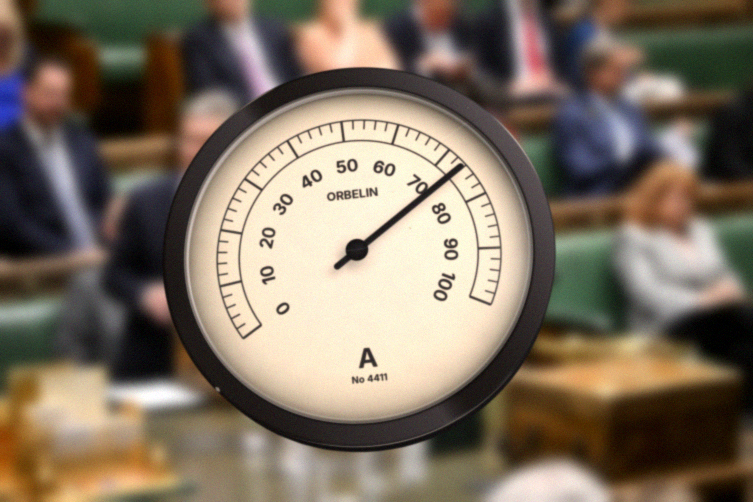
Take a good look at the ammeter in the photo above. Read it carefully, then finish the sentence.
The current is 74 A
